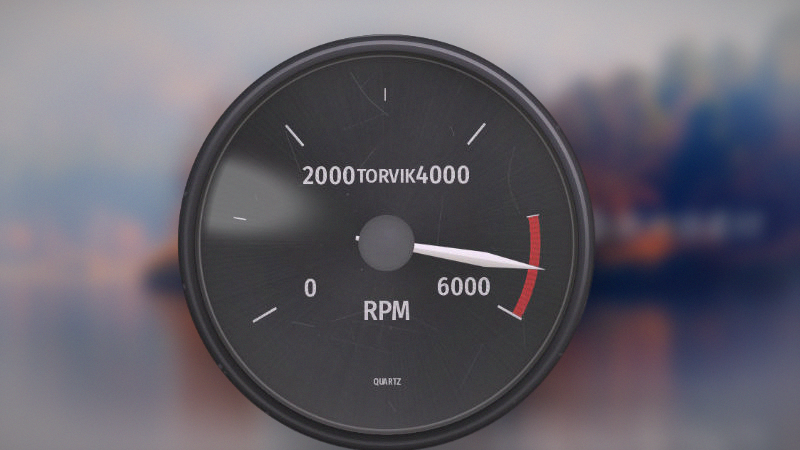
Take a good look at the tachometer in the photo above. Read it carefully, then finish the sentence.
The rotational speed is 5500 rpm
